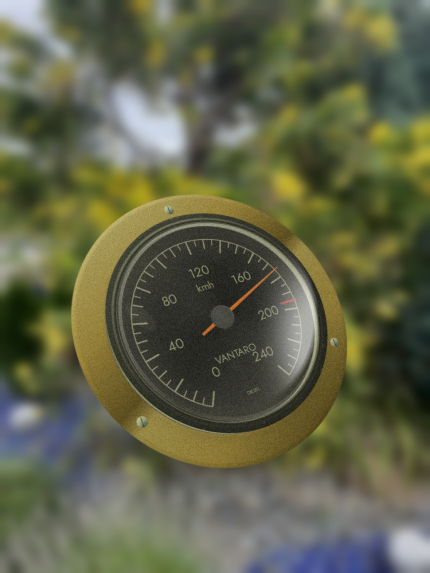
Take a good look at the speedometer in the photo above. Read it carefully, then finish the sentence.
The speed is 175 km/h
